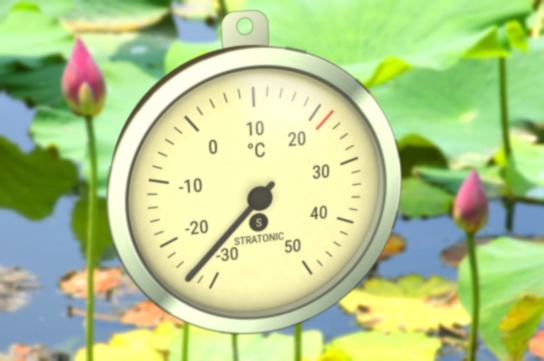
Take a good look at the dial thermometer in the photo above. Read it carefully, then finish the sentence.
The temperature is -26 °C
